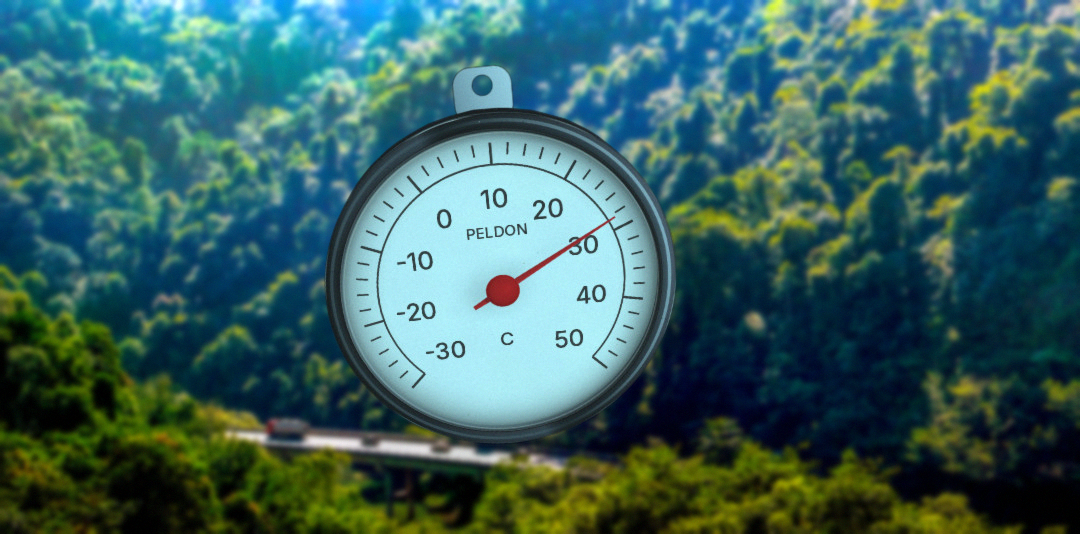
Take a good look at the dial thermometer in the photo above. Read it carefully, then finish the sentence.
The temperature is 28 °C
